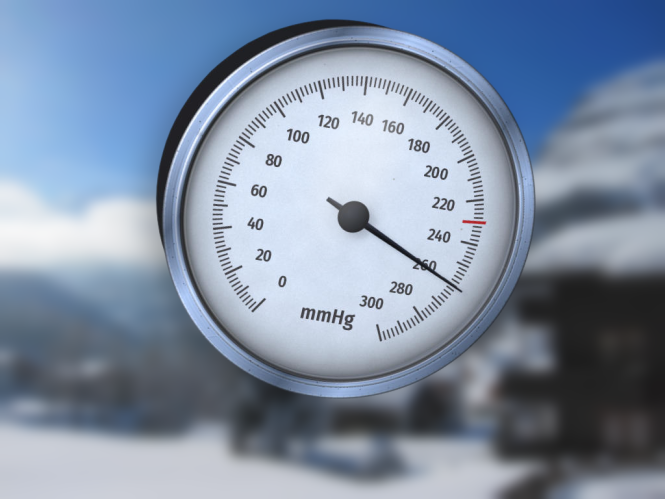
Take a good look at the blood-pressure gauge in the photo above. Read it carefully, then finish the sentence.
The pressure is 260 mmHg
